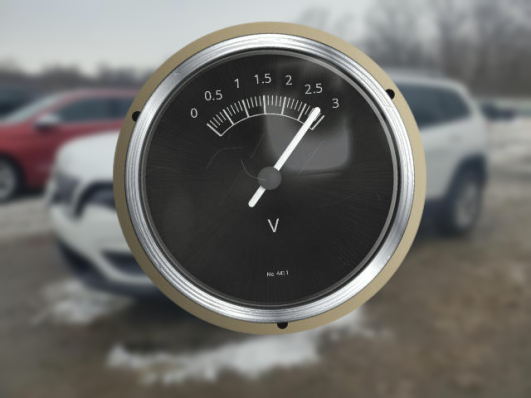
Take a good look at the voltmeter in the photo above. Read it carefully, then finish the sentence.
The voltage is 2.8 V
